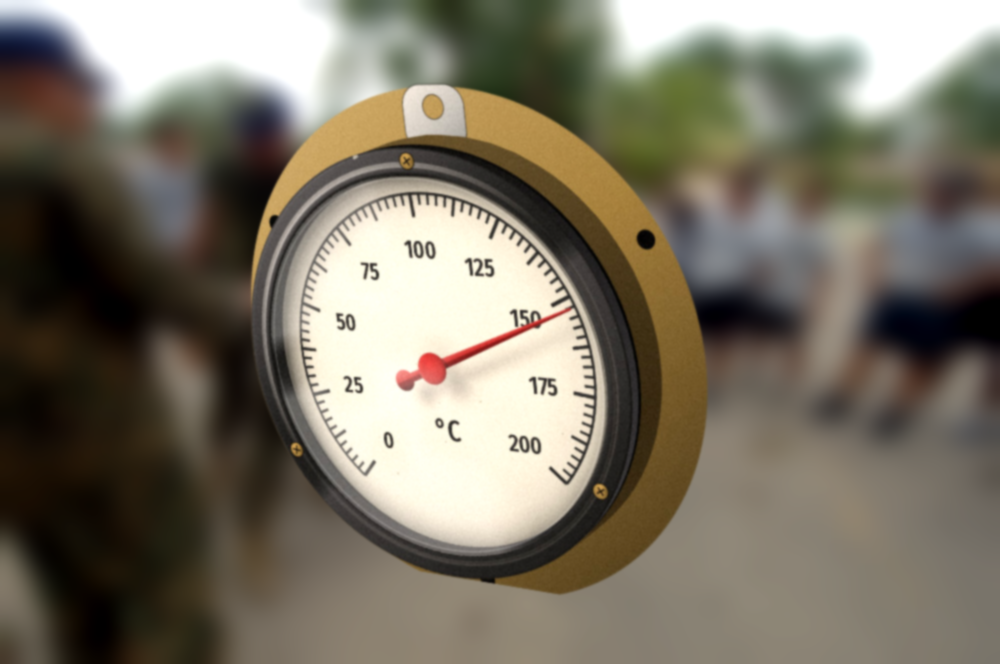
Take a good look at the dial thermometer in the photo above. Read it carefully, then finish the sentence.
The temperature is 152.5 °C
